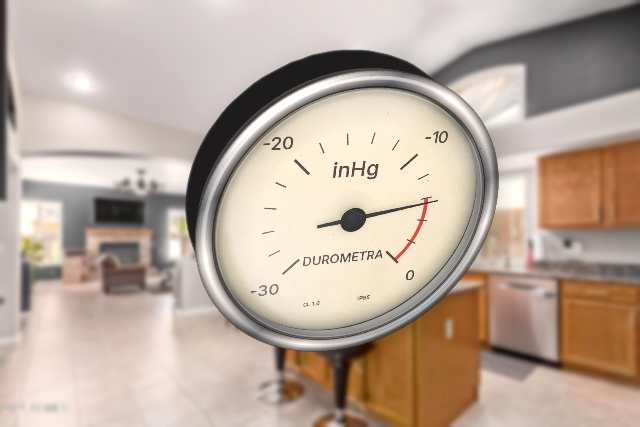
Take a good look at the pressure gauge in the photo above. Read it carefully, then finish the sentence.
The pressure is -6 inHg
